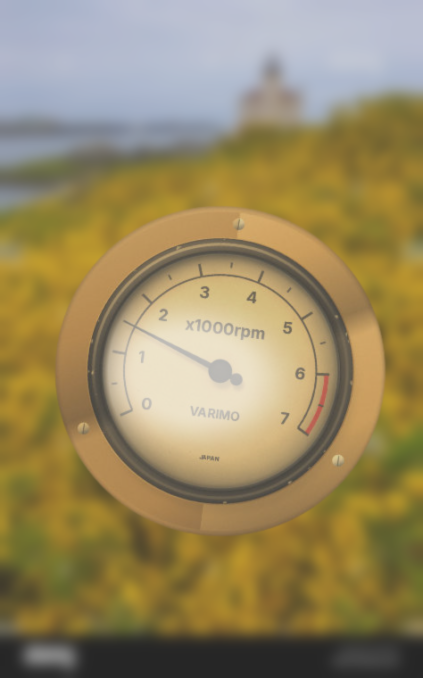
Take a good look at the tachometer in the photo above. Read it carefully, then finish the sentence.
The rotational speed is 1500 rpm
